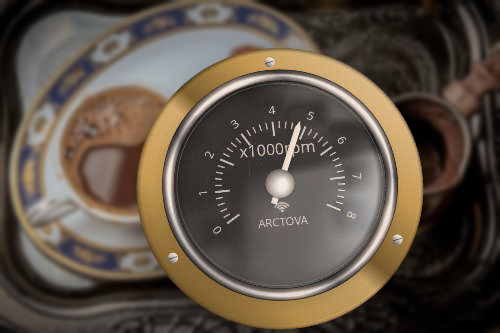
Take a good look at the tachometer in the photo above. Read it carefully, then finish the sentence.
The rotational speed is 4800 rpm
